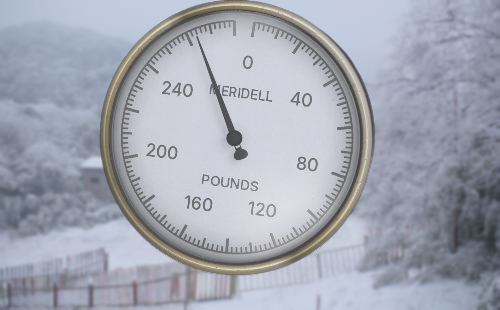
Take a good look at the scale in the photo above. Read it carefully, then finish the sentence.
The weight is 264 lb
